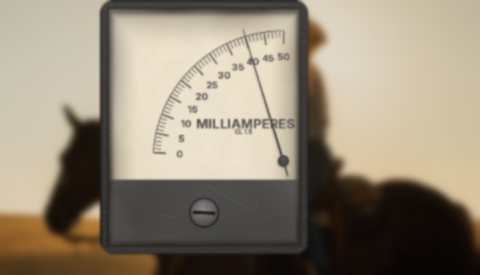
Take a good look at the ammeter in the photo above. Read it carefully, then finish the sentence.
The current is 40 mA
